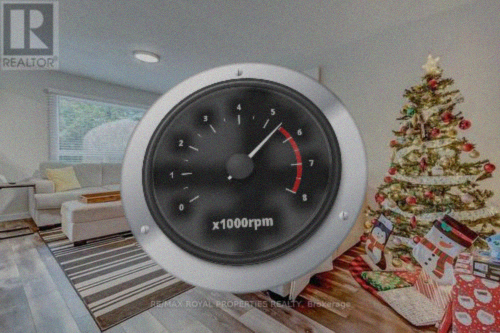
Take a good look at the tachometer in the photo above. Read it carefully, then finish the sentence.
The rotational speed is 5500 rpm
